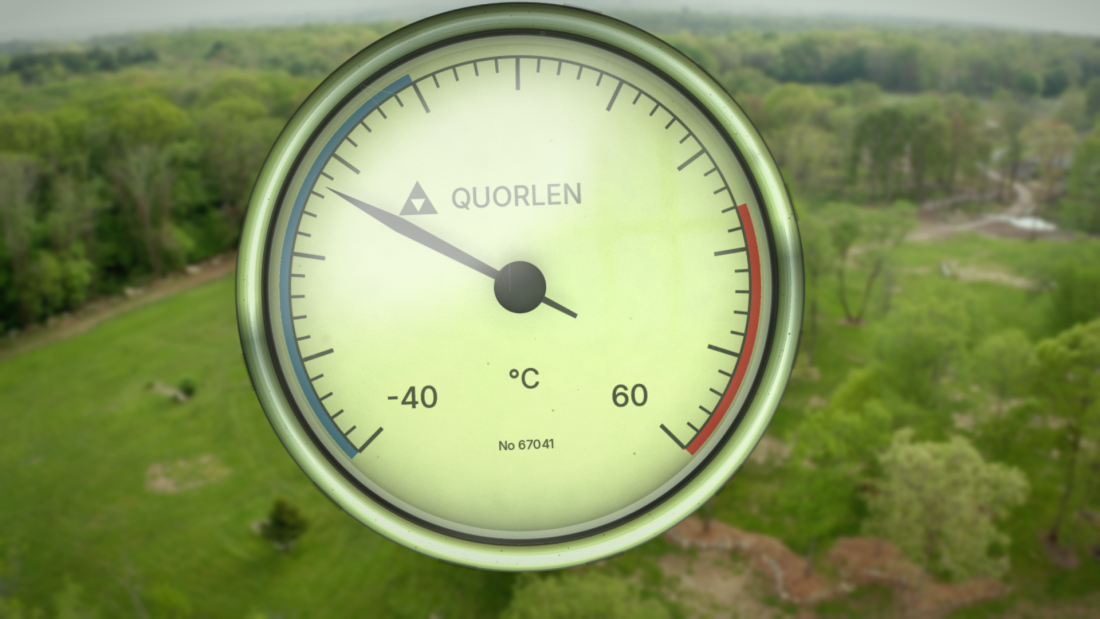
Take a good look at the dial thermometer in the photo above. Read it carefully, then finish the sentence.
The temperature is -13 °C
